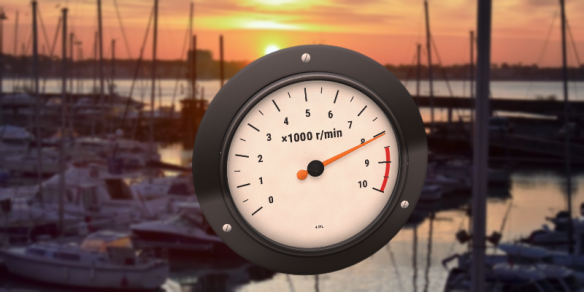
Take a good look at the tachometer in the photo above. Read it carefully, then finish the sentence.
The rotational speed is 8000 rpm
